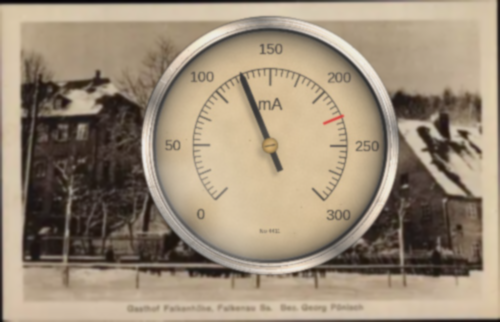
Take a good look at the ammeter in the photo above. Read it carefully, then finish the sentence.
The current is 125 mA
